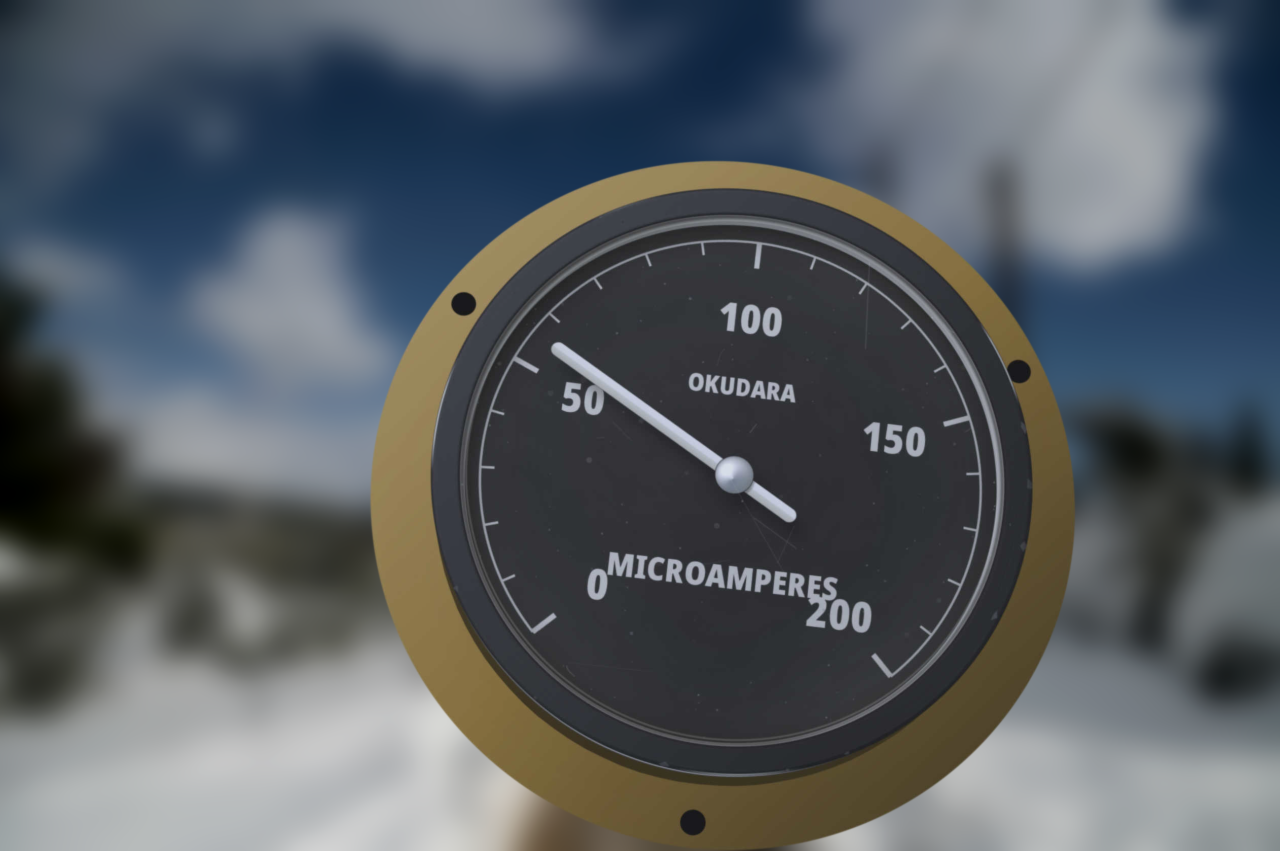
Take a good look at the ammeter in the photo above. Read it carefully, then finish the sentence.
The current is 55 µA
